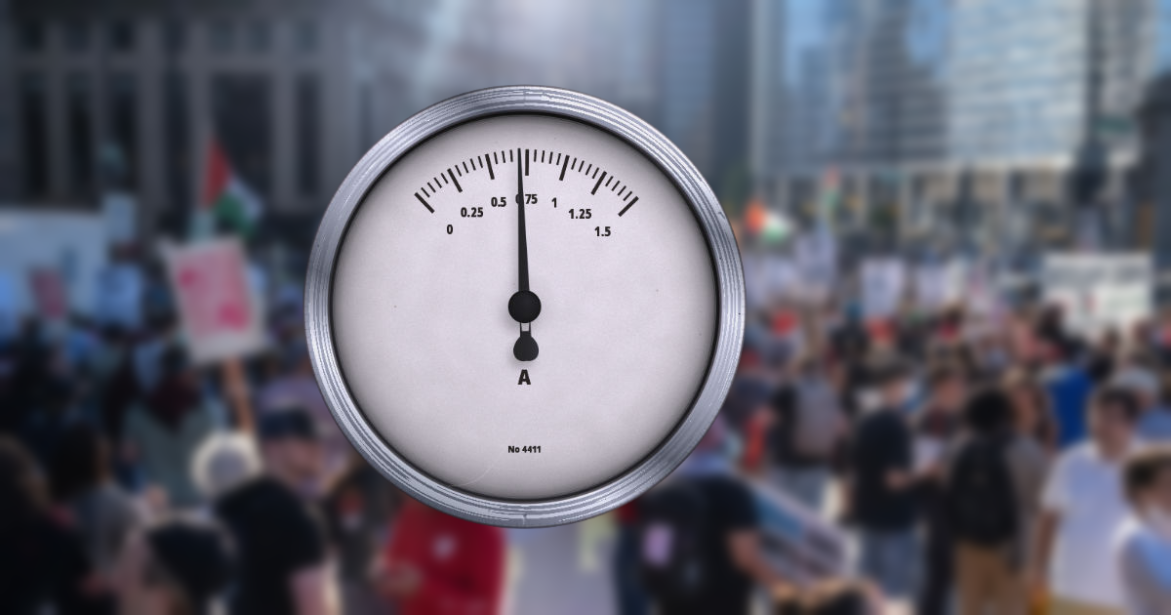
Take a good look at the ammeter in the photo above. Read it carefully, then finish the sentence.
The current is 0.7 A
